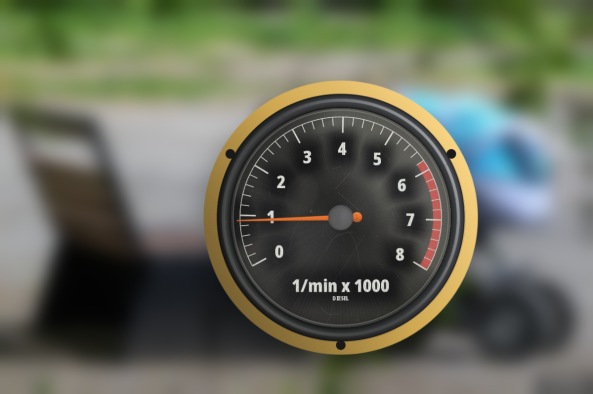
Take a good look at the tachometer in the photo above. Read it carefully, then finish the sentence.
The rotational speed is 900 rpm
